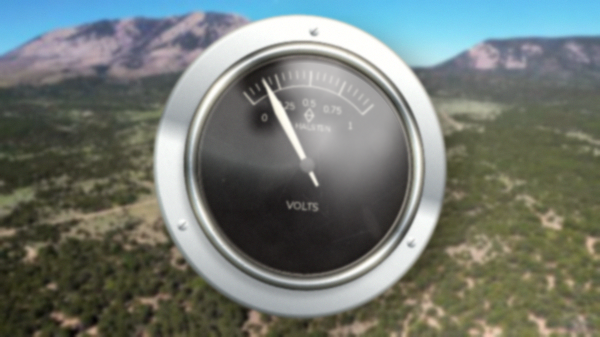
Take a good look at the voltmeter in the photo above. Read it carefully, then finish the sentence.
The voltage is 0.15 V
